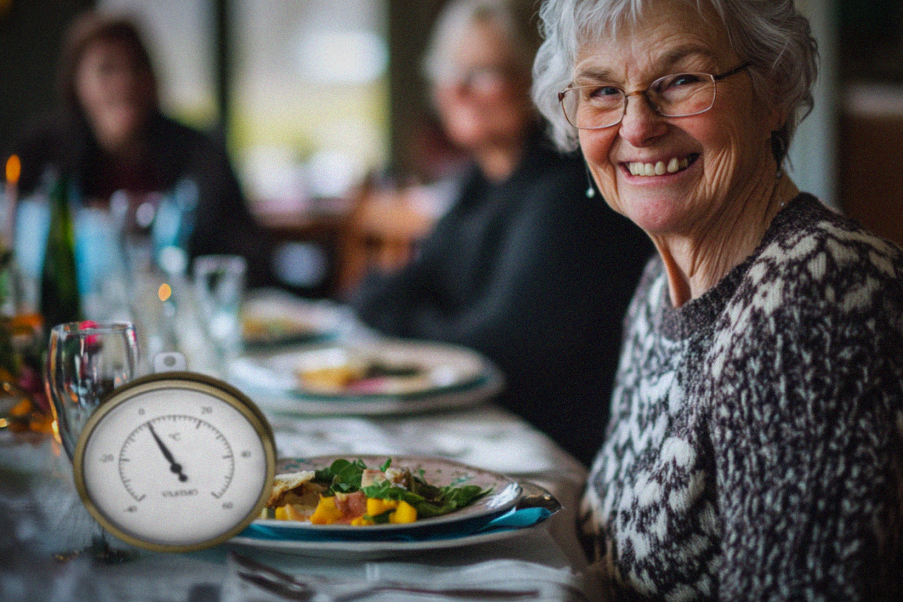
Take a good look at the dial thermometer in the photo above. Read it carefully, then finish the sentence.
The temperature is 0 °C
